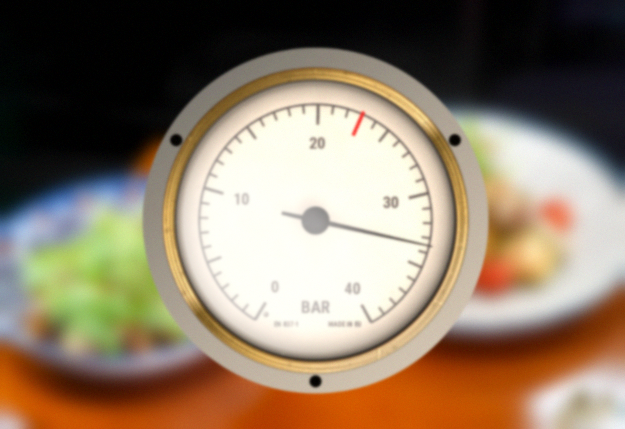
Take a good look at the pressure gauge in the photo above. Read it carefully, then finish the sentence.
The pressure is 33.5 bar
